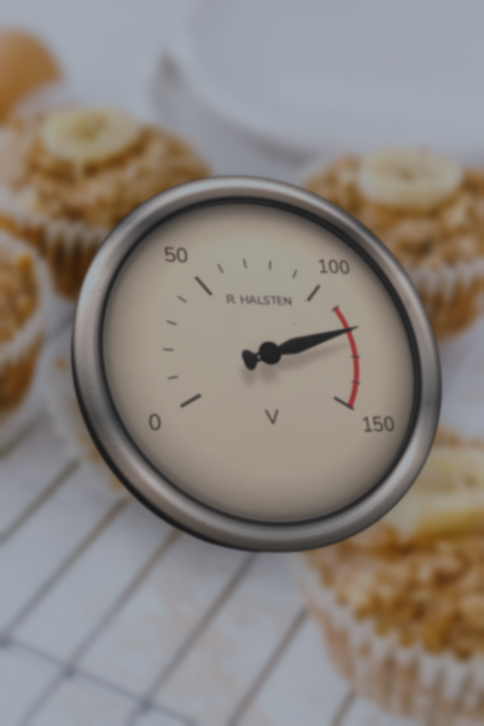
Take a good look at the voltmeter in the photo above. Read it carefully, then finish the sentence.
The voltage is 120 V
